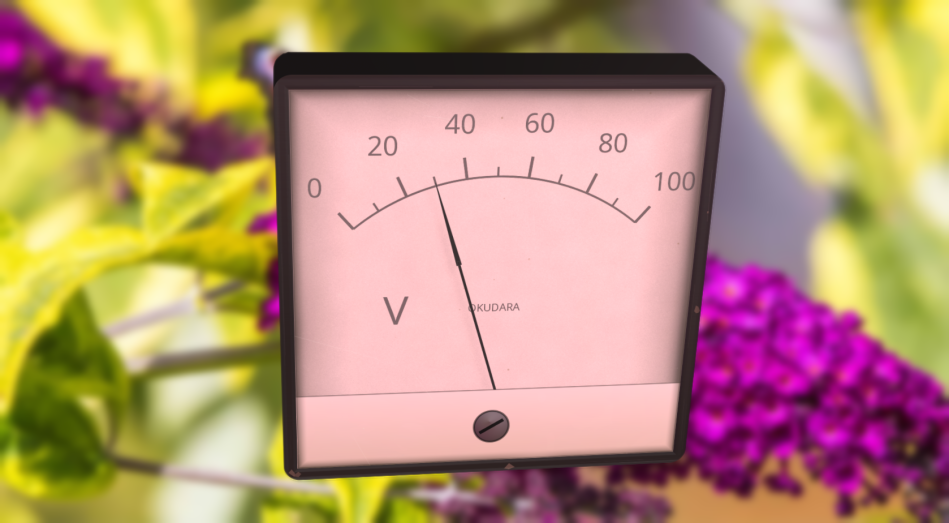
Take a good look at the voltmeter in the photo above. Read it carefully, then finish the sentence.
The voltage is 30 V
